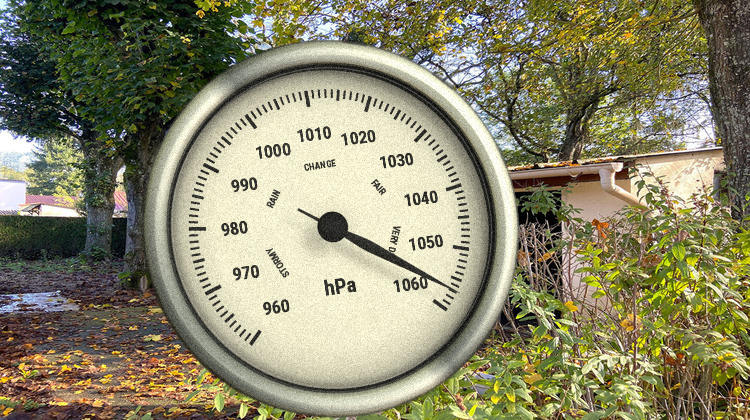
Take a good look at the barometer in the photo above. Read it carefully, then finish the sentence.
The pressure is 1057 hPa
